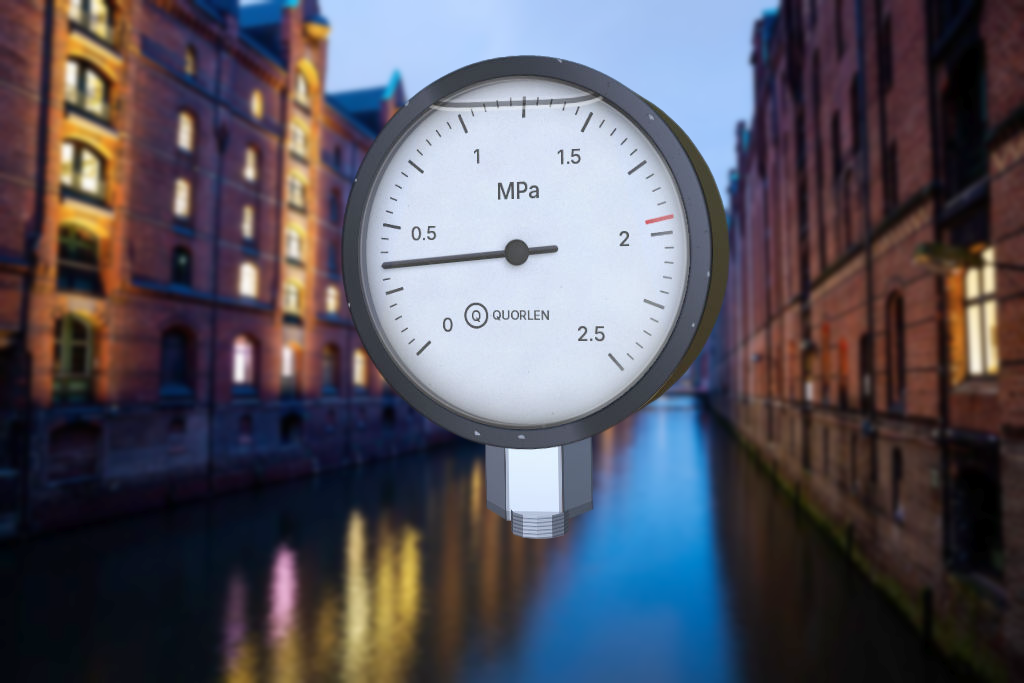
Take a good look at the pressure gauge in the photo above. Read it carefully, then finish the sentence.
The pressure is 0.35 MPa
